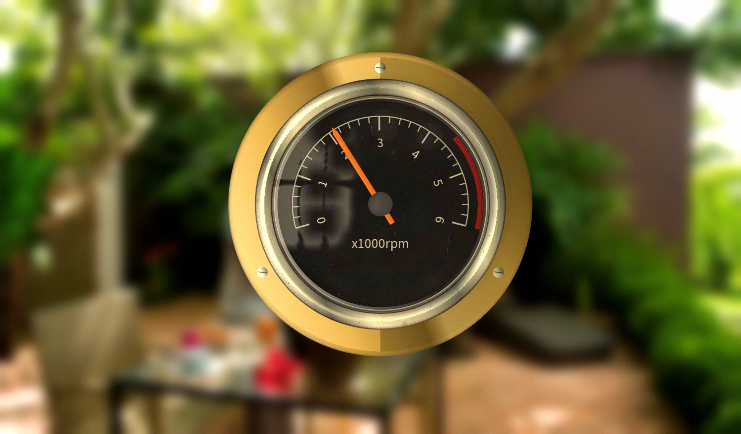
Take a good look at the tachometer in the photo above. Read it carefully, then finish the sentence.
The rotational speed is 2100 rpm
